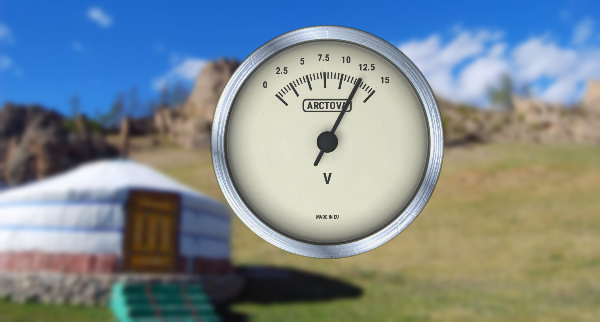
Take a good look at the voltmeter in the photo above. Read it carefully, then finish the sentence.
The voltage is 12.5 V
